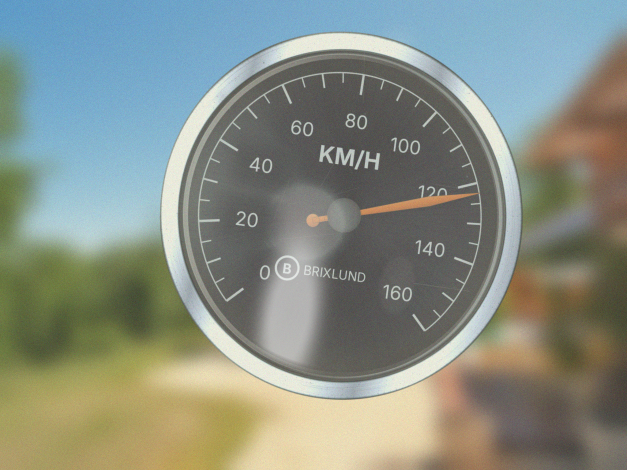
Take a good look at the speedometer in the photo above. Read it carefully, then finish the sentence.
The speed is 122.5 km/h
